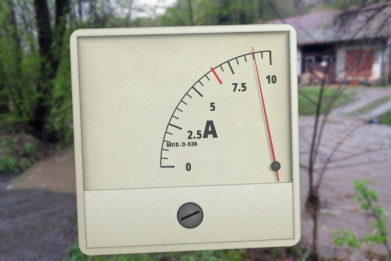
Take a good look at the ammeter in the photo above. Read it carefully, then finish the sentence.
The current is 9 A
